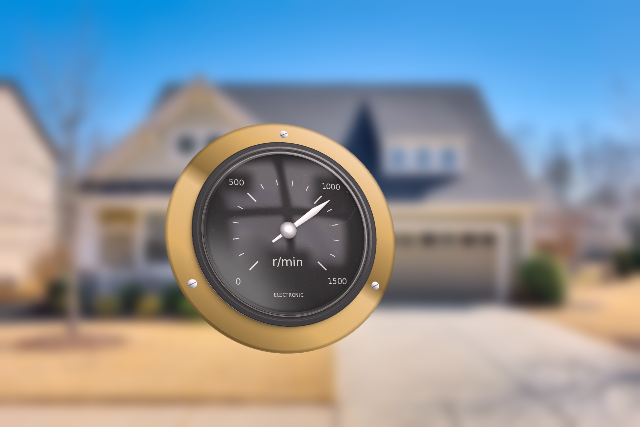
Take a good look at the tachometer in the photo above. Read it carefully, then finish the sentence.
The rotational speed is 1050 rpm
